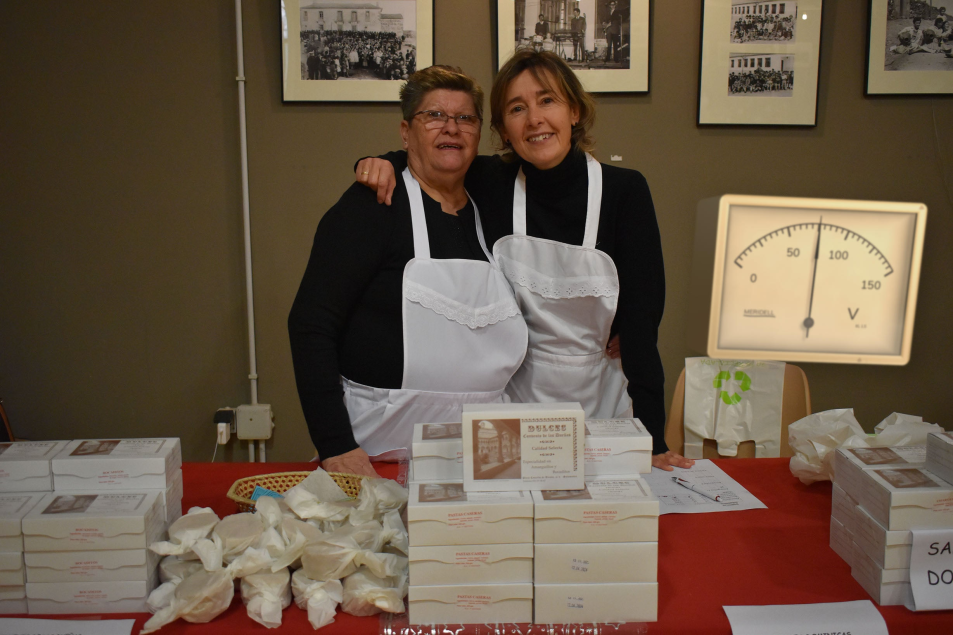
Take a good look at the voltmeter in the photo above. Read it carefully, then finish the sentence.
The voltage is 75 V
